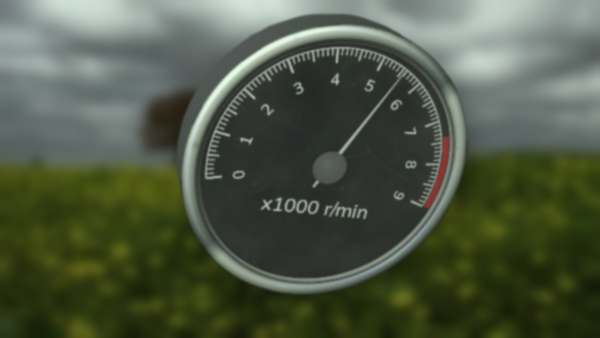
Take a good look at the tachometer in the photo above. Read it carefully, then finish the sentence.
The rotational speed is 5500 rpm
